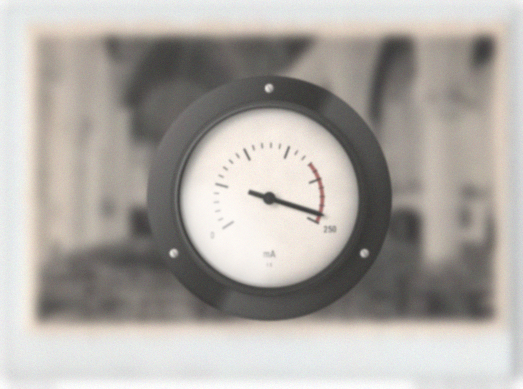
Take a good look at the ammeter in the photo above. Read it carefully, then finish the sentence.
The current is 240 mA
